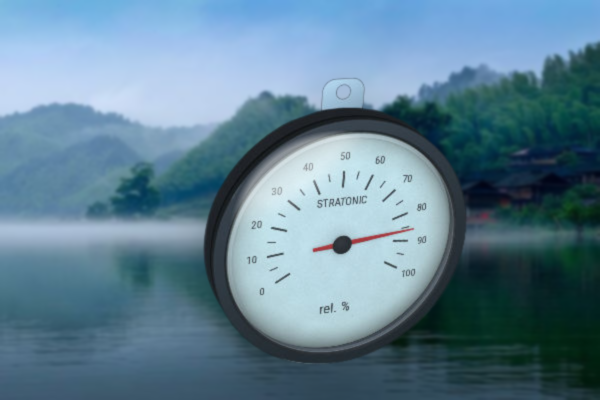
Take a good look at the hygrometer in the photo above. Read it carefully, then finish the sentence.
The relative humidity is 85 %
